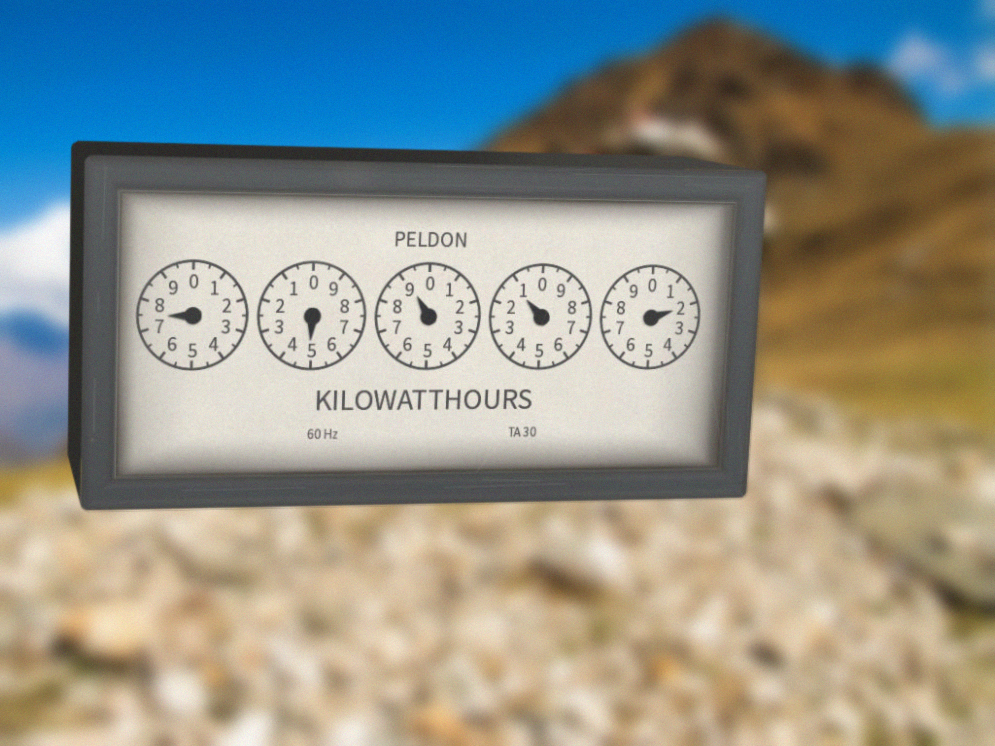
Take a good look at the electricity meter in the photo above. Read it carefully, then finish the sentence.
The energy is 74912 kWh
